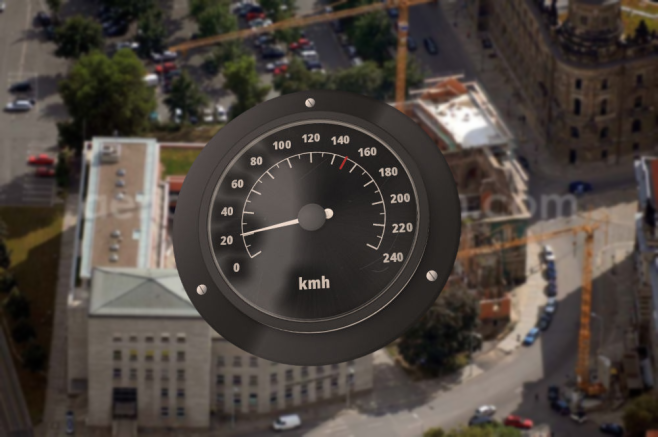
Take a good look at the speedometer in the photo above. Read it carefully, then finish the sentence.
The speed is 20 km/h
